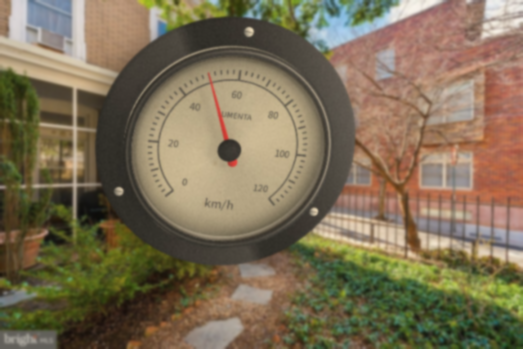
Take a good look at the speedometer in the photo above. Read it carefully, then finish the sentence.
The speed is 50 km/h
